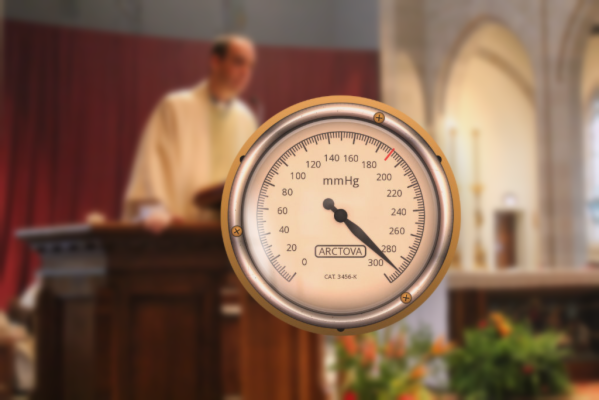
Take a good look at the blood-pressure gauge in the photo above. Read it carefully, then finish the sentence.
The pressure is 290 mmHg
